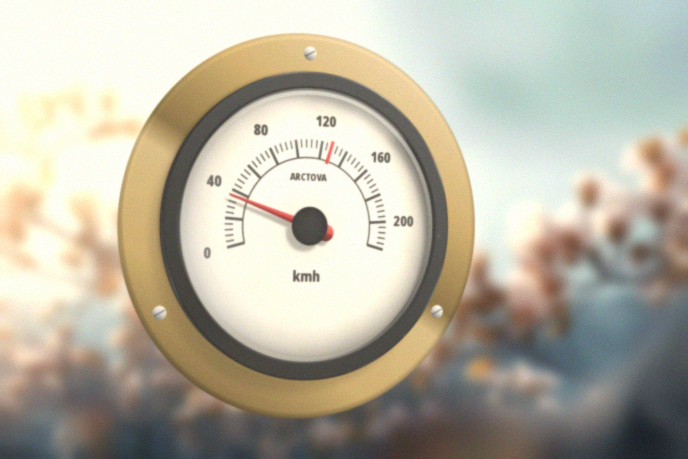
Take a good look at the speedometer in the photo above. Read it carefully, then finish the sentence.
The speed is 36 km/h
